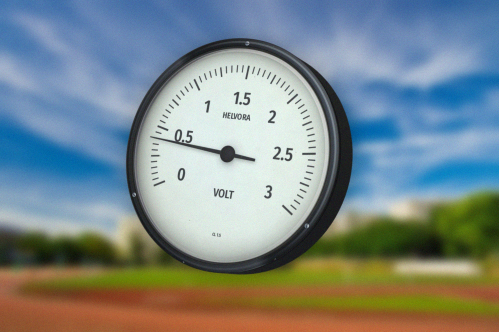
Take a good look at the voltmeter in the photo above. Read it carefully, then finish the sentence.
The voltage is 0.4 V
